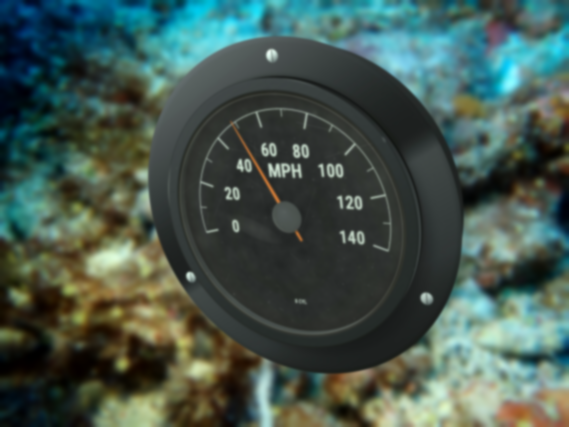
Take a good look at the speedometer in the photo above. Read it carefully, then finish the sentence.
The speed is 50 mph
